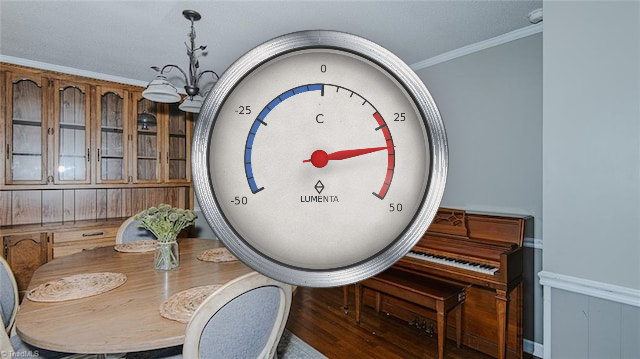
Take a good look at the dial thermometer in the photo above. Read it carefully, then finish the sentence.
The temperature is 32.5 °C
